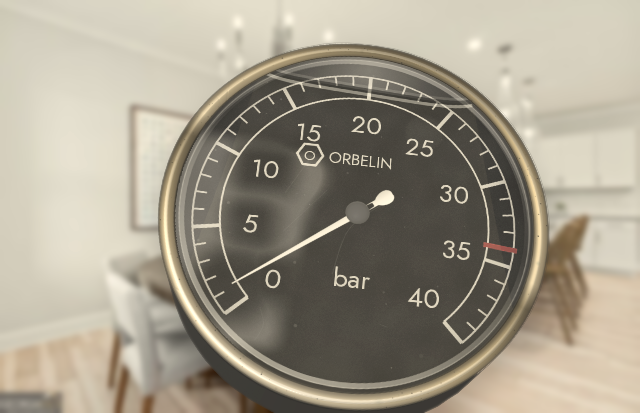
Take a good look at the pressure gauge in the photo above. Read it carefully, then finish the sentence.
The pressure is 1 bar
